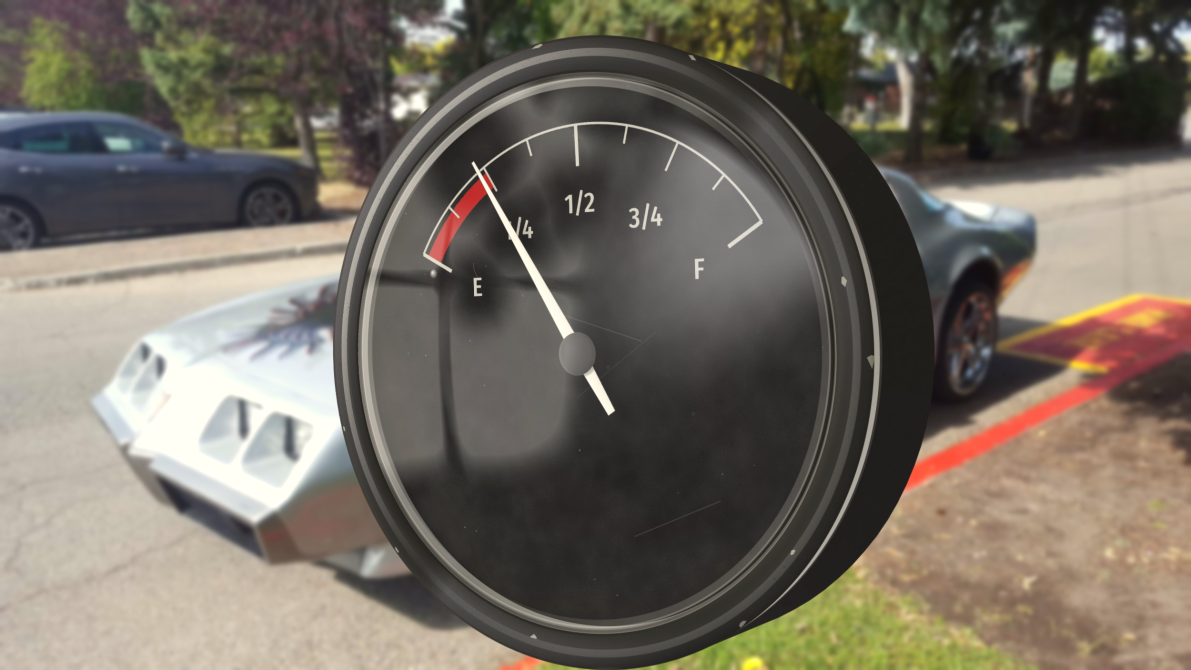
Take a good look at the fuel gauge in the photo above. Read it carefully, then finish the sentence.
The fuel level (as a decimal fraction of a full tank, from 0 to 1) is 0.25
